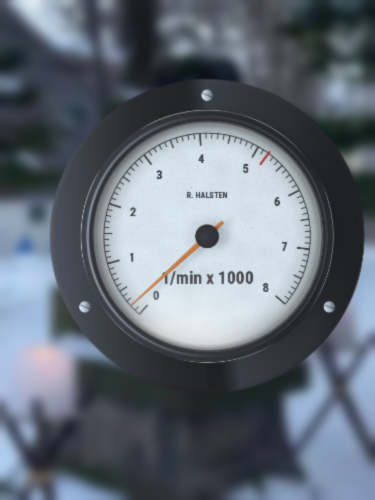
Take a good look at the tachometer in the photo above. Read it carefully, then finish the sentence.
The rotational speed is 200 rpm
